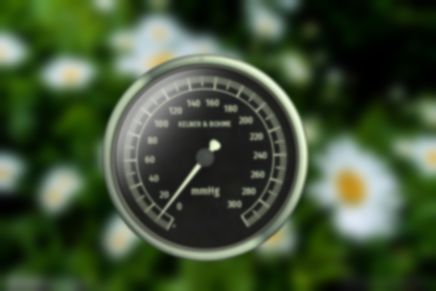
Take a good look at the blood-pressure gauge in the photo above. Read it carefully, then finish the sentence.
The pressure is 10 mmHg
